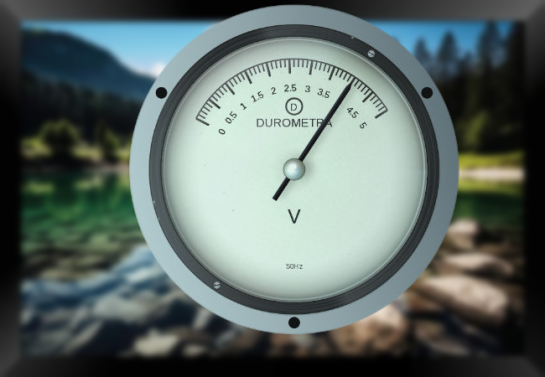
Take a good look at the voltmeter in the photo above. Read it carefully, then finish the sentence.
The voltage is 4 V
